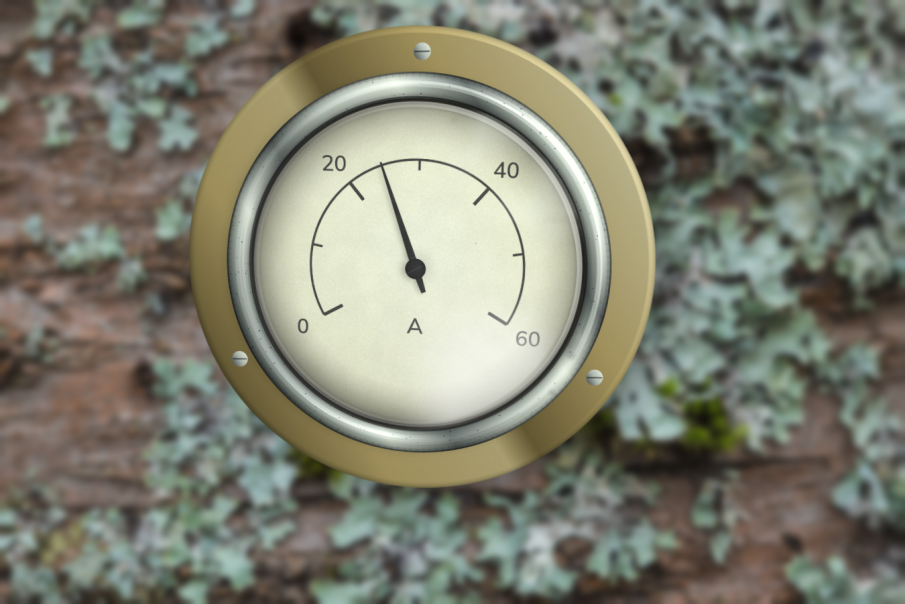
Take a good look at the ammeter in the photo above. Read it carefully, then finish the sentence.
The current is 25 A
